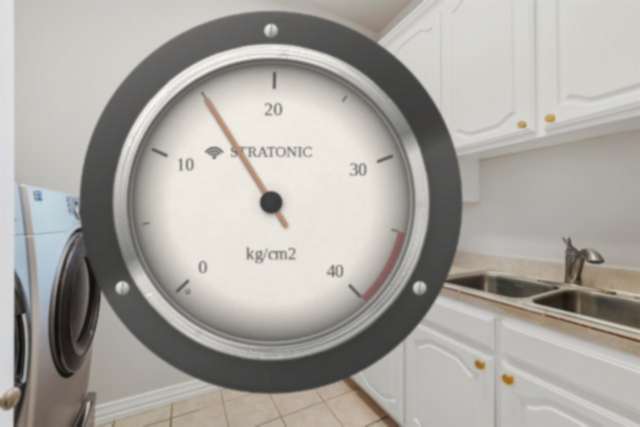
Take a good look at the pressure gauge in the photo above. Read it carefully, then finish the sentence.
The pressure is 15 kg/cm²
